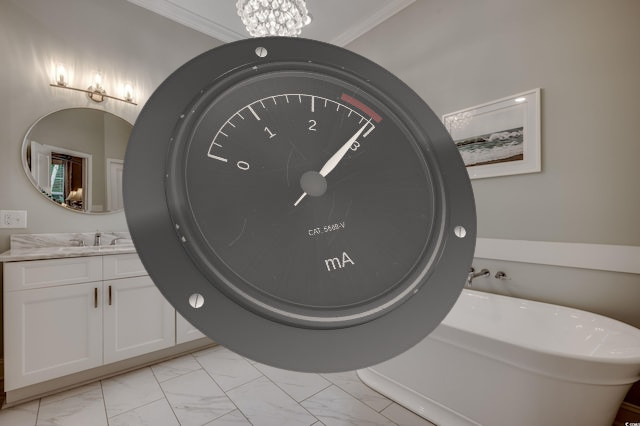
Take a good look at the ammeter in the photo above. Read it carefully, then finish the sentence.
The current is 2.9 mA
